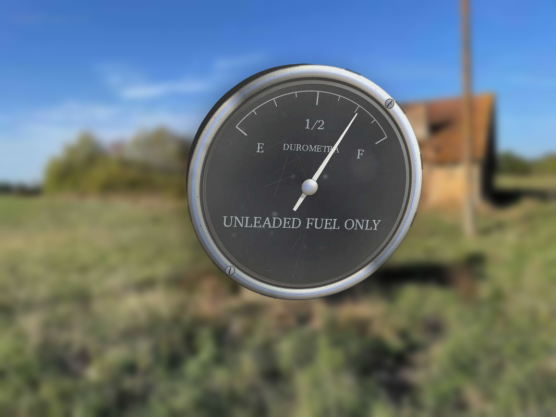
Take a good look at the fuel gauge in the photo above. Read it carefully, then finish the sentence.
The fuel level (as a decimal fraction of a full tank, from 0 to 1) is 0.75
